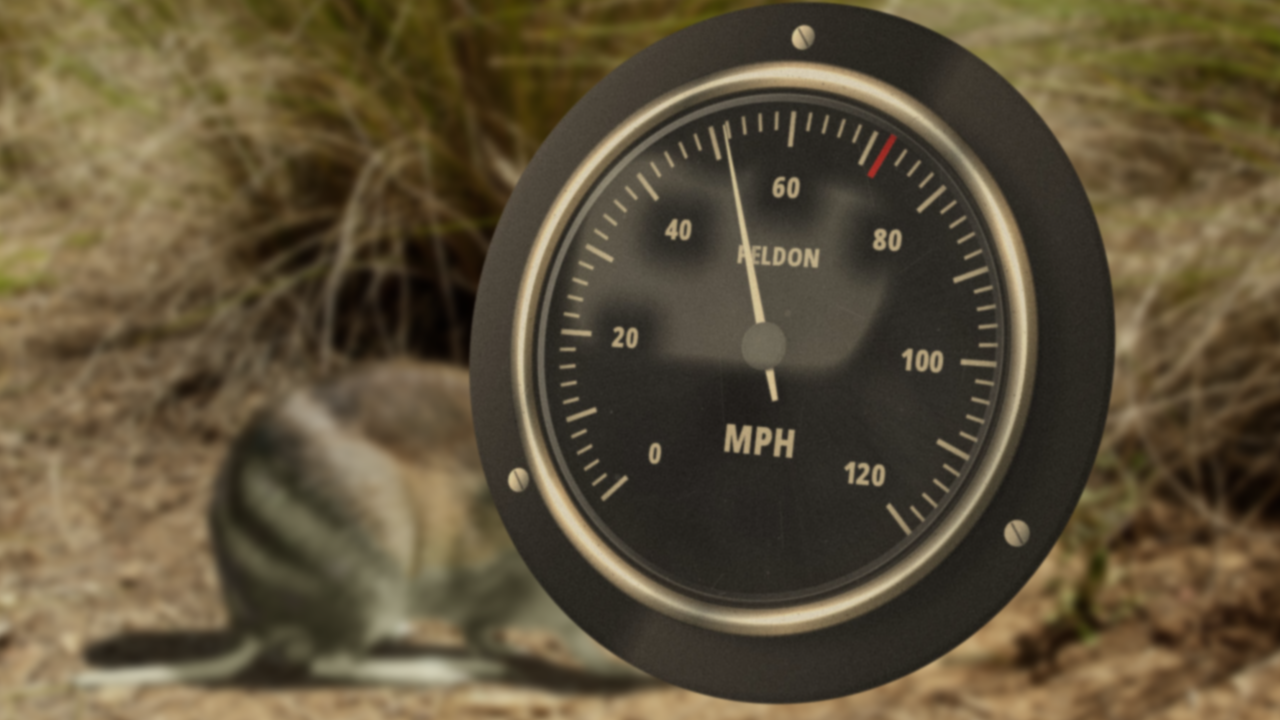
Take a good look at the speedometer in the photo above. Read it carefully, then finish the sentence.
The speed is 52 mph
